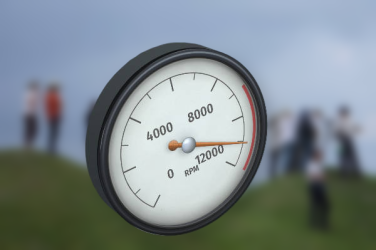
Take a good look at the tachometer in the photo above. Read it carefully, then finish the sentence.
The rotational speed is 11000 rpm
